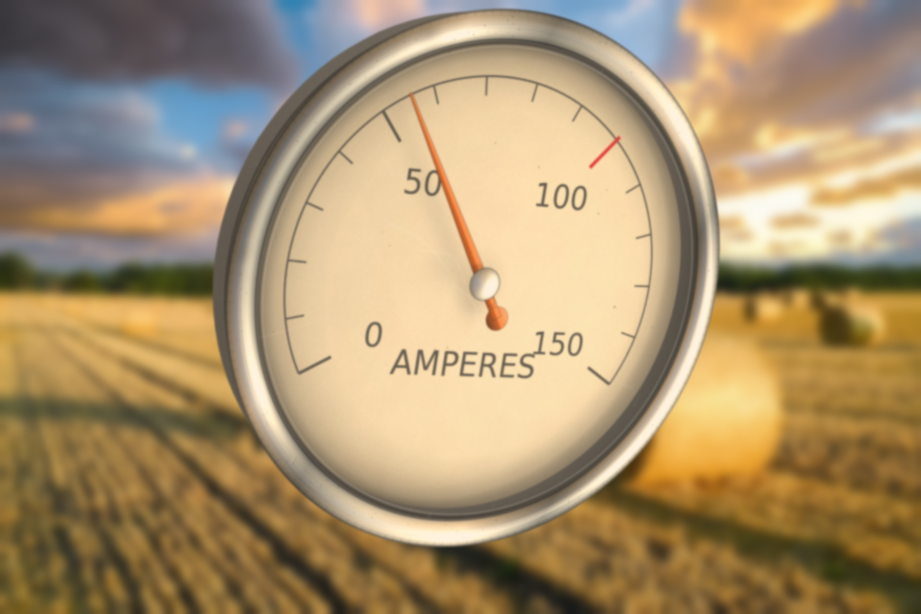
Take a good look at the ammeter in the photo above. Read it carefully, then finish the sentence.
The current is 55 A
